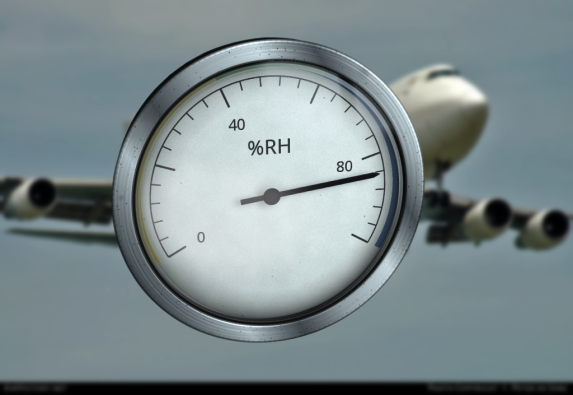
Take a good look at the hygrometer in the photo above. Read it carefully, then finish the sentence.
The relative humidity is 84 %
